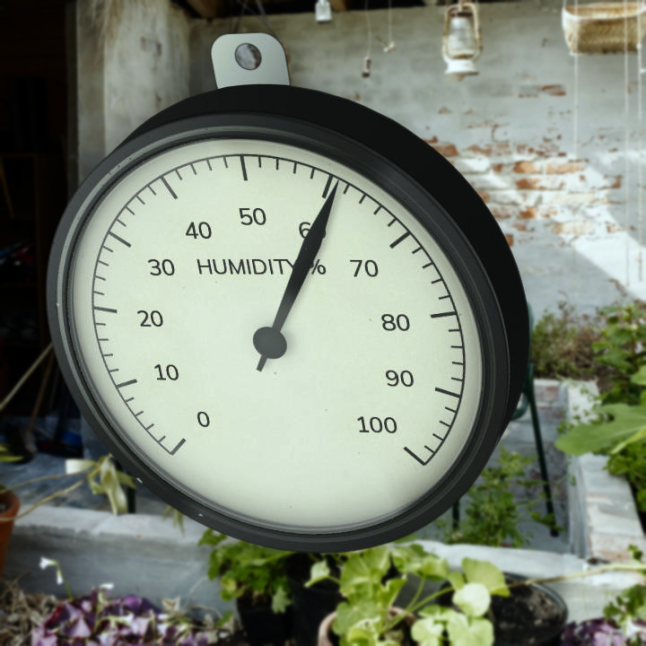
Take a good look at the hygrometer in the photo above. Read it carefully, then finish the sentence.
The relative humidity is 61 %
